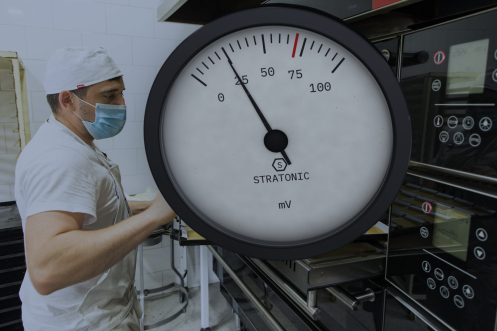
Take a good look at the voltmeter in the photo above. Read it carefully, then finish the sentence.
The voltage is 25 mV
